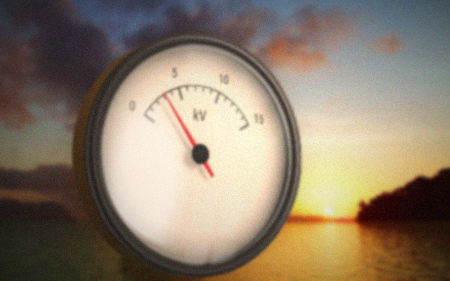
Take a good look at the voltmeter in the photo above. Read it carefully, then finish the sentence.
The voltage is 3 kV
